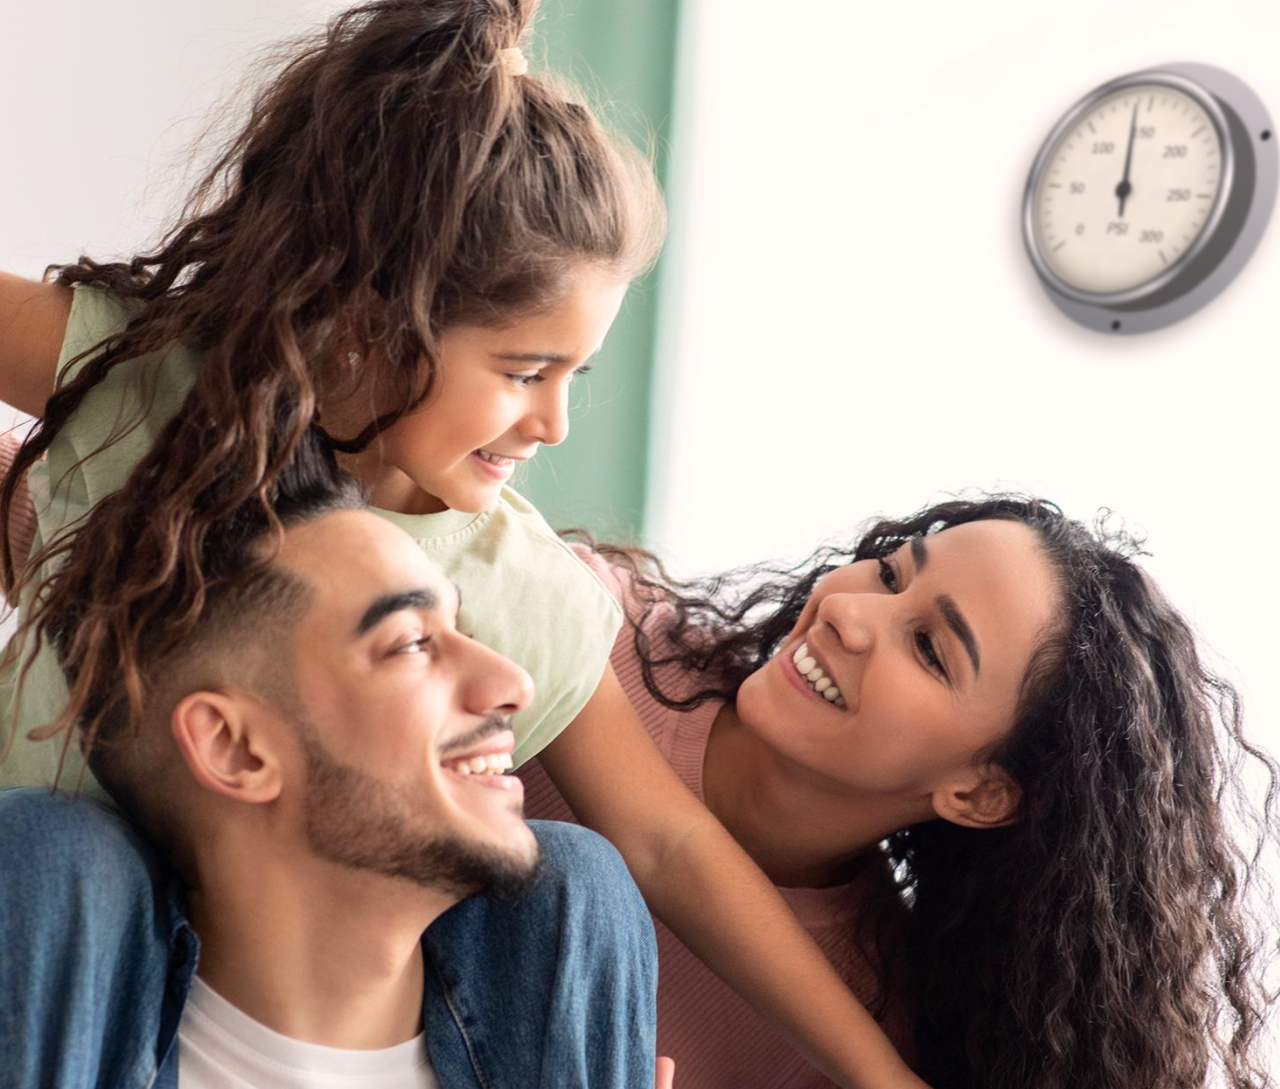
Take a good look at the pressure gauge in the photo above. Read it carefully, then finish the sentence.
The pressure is 140 psi
